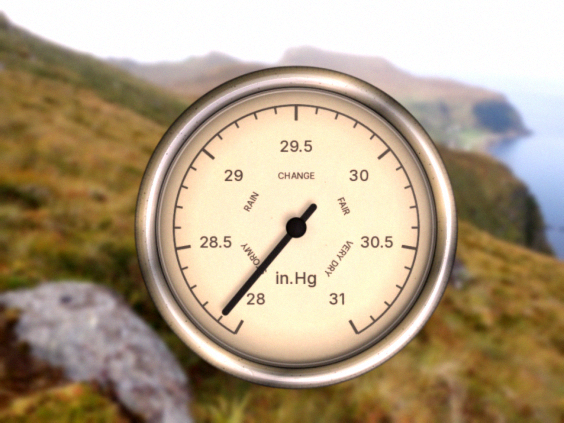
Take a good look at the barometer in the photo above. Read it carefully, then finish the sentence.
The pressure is 28.1 inHg
